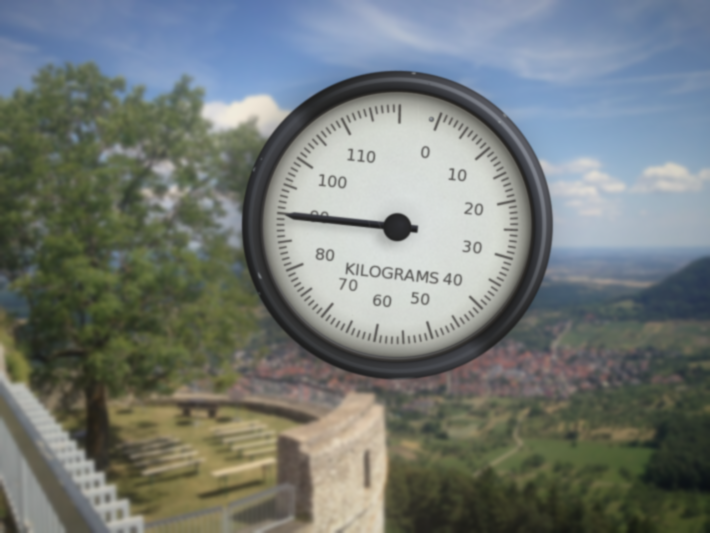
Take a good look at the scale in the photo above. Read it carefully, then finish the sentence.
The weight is 90 kg
